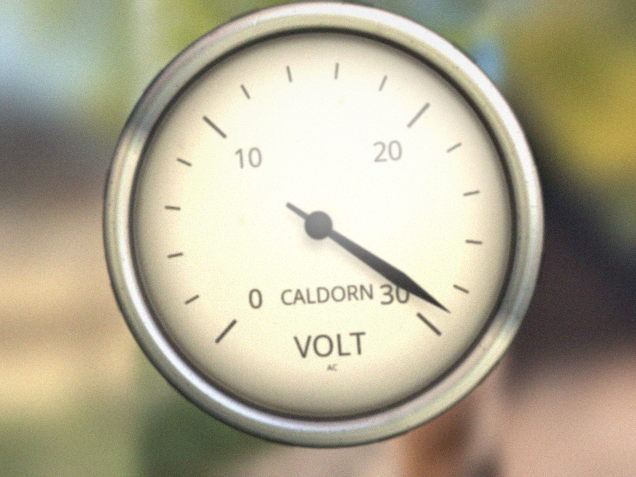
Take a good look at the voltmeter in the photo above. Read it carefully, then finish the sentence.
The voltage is 29 V
